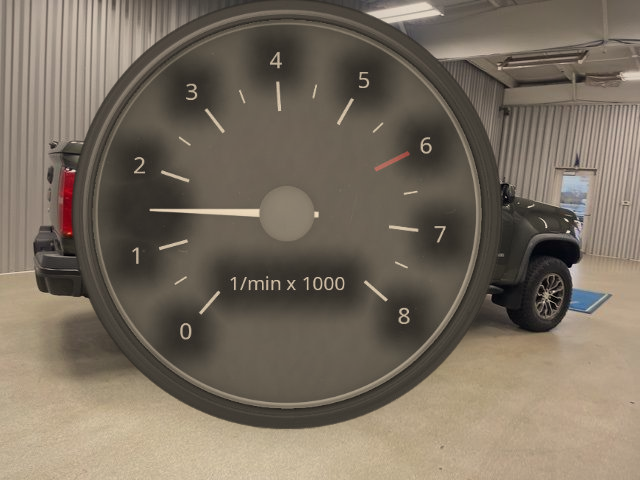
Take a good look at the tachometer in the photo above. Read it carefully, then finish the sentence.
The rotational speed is 1500 rpm
